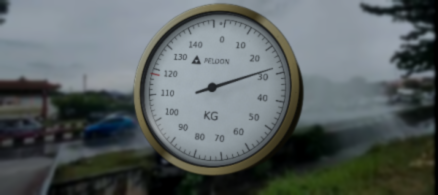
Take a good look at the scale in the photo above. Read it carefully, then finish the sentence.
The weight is 28 kg
